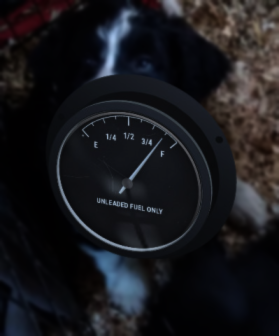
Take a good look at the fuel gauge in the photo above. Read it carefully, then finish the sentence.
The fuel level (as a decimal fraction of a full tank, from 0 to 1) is 0.875
